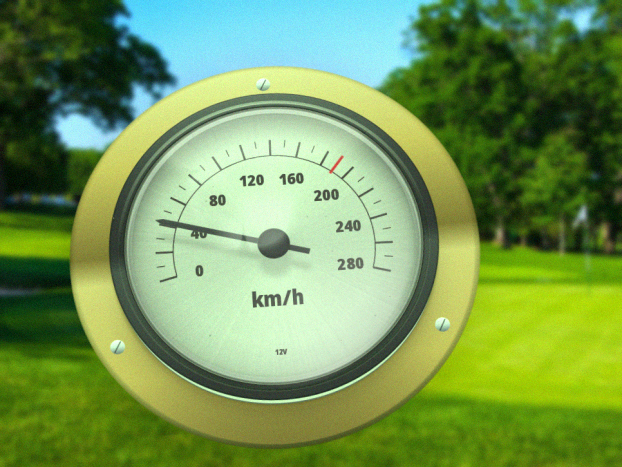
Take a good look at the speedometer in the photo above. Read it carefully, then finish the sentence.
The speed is 40 km/h
